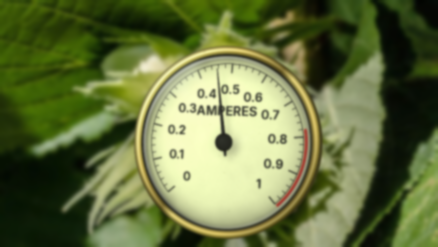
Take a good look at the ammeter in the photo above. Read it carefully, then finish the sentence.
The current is 0.46 A
